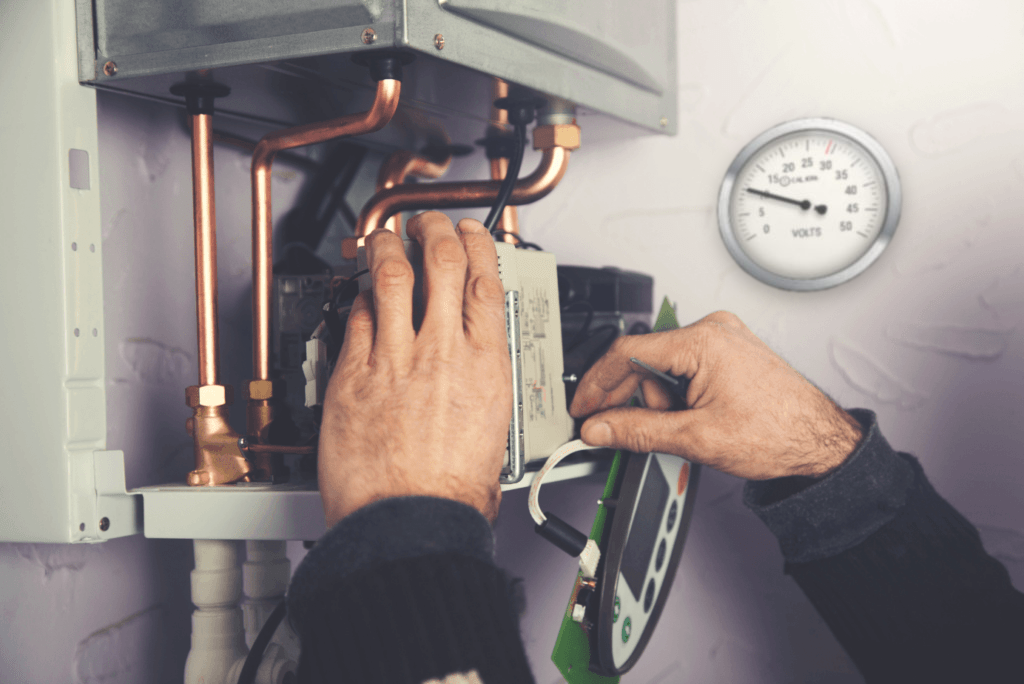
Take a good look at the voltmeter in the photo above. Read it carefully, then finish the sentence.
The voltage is 10 V
